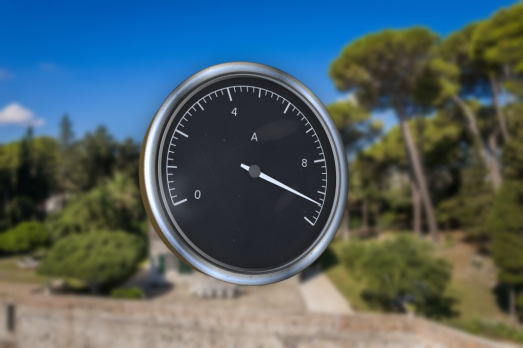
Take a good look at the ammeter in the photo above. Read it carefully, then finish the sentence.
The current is 9.4 A
